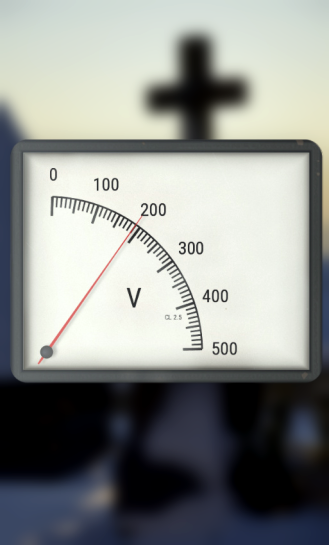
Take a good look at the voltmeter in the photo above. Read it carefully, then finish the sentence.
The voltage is 190 V
